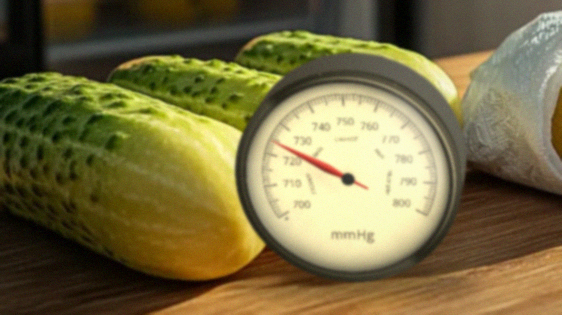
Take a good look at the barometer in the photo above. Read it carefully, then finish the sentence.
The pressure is 725 mmHg
